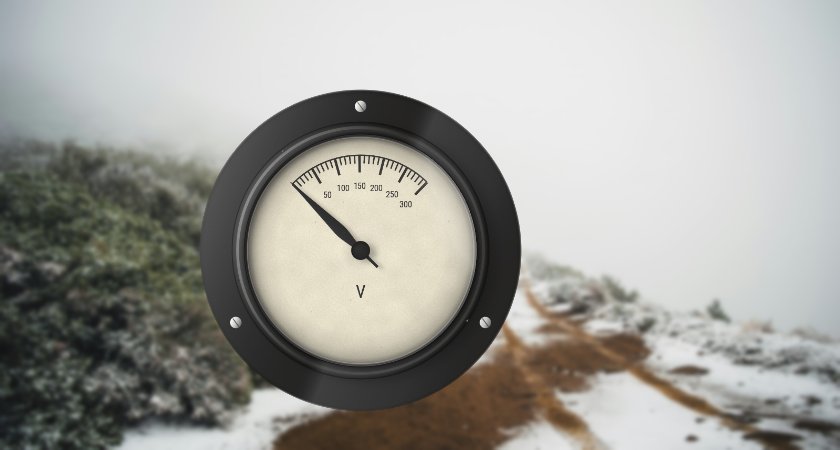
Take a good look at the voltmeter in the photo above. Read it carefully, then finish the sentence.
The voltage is 0 V
